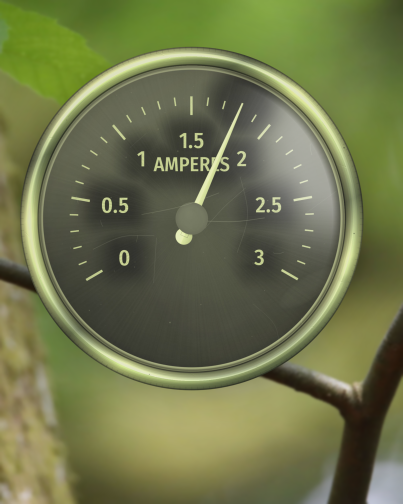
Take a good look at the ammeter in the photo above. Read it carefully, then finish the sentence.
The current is 1.8 A
